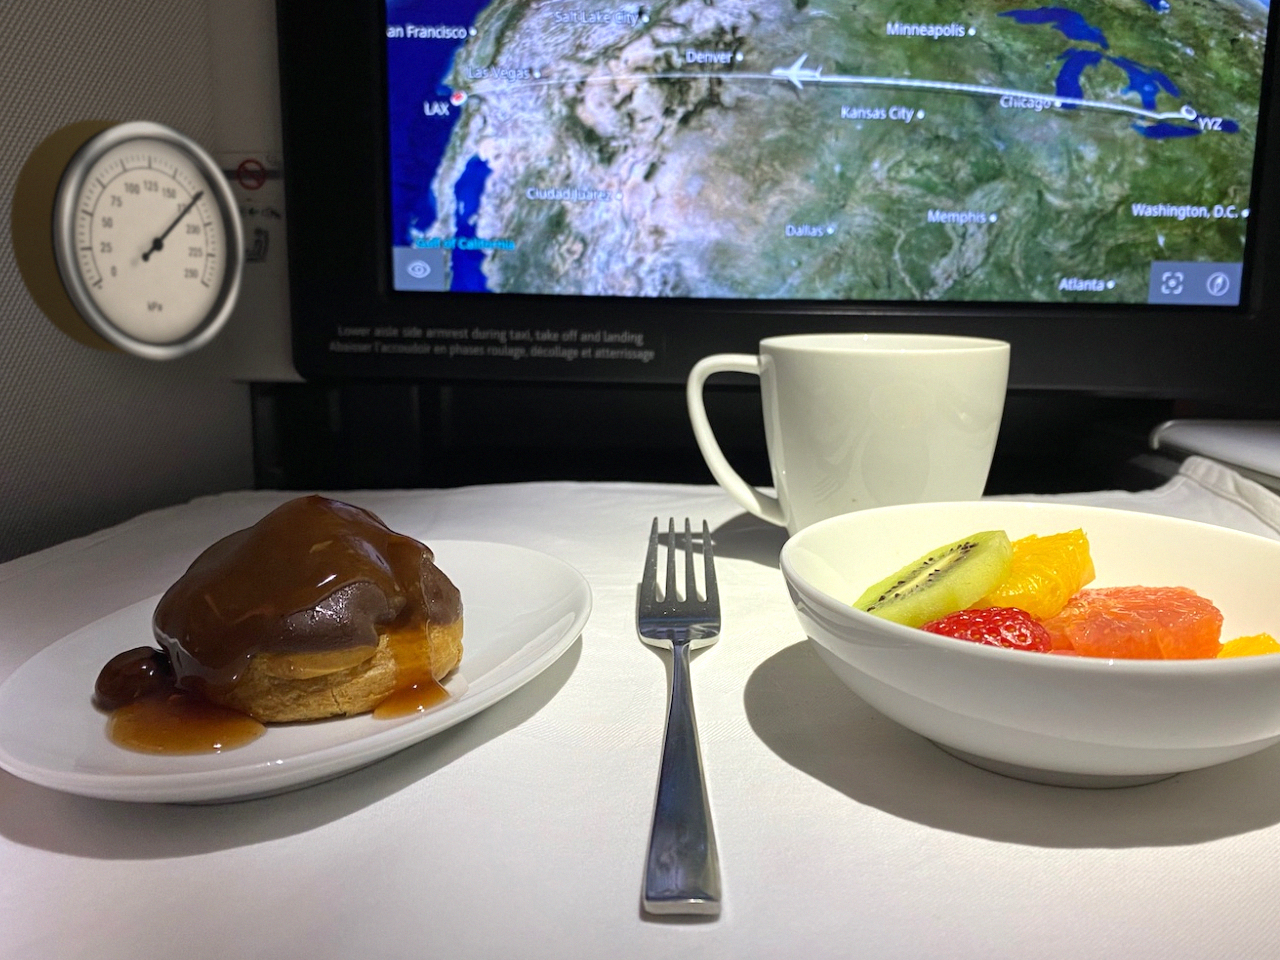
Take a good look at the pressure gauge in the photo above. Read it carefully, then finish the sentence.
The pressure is 175 kPa
